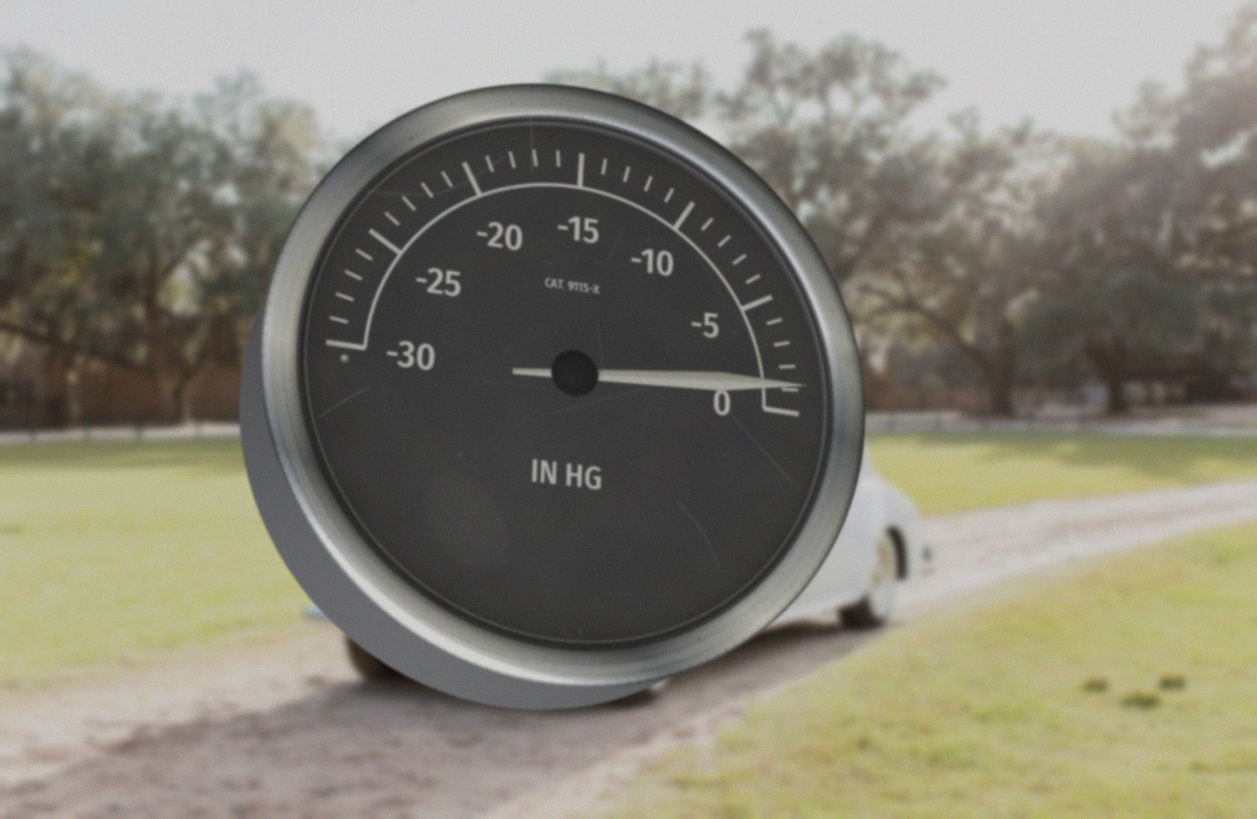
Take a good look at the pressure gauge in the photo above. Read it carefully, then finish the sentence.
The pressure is -1 inHg
